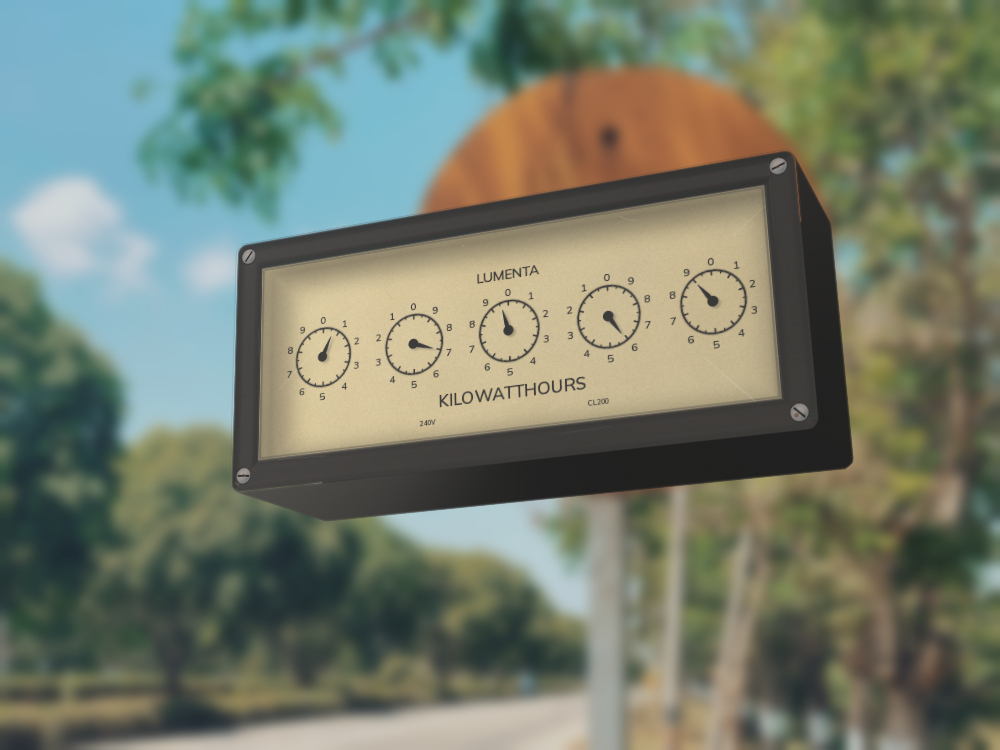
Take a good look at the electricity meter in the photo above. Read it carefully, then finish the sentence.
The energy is 6959 kWh
